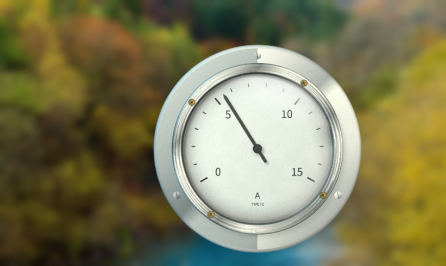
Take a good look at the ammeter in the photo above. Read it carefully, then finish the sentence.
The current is 5.5 A
